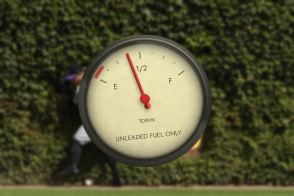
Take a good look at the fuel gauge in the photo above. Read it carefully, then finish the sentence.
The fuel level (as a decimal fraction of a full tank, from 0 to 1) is 0.375
